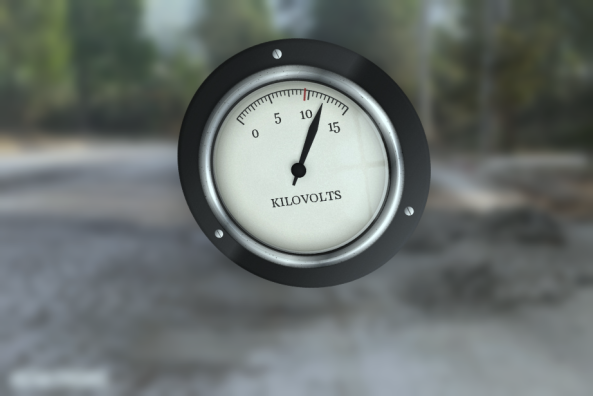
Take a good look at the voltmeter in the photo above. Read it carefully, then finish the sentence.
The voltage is 12 kV
